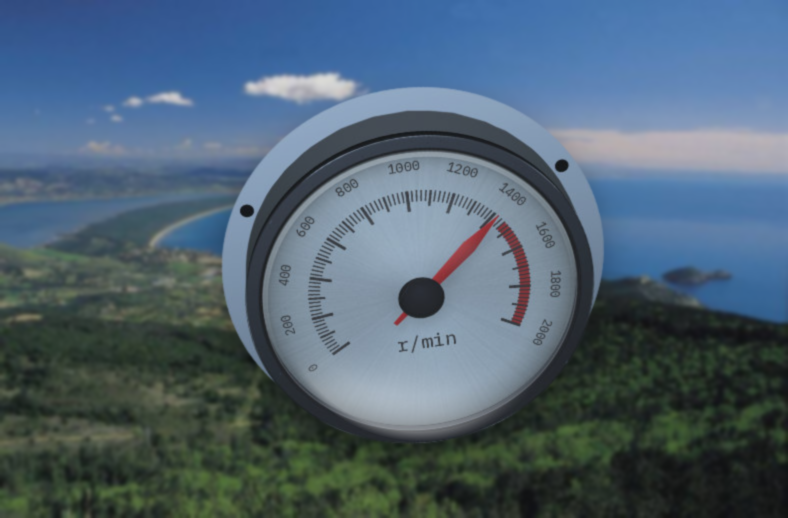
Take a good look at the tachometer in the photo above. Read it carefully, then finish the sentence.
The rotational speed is 1400 rpm
